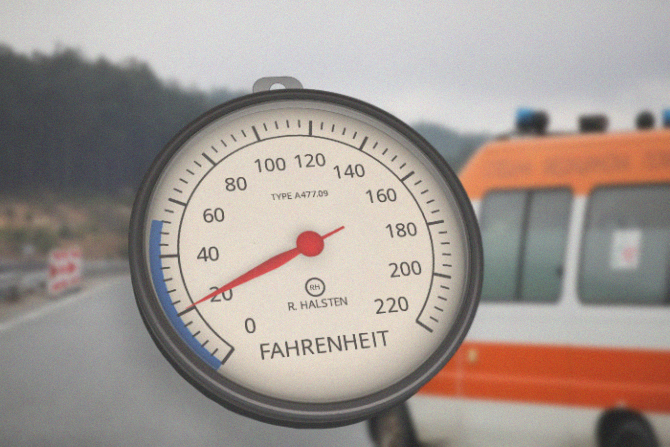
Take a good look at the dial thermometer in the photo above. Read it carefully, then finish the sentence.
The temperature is 20 °F
